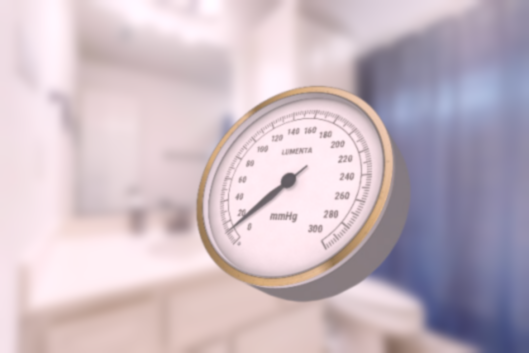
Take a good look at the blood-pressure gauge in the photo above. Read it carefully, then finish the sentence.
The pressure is 10 mmHg
